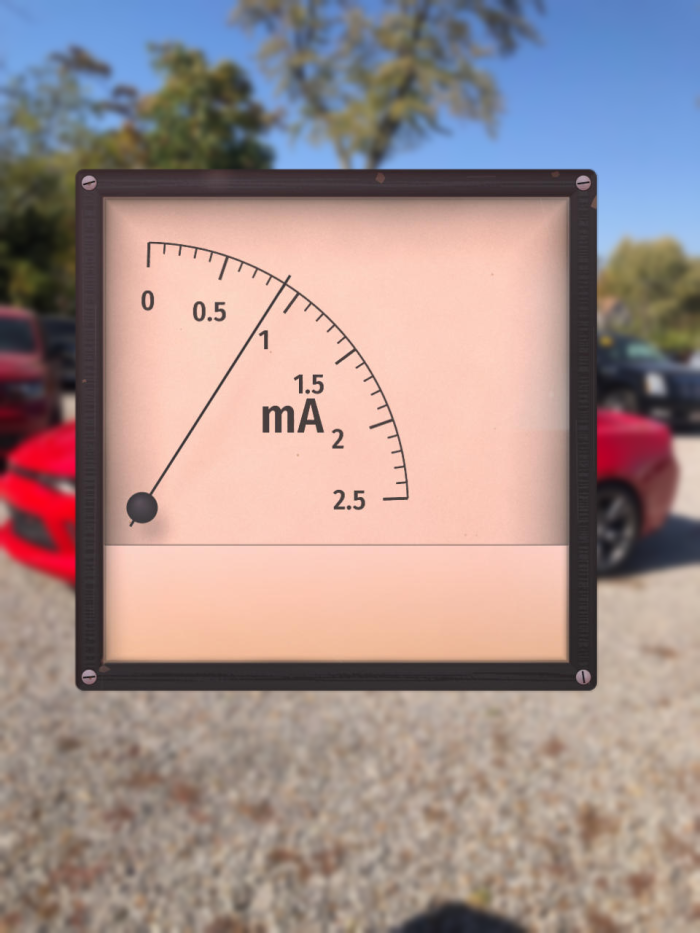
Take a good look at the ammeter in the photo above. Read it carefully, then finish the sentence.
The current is 0.9 mA
